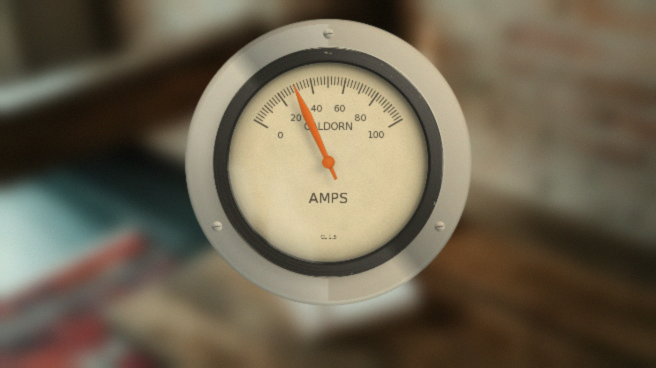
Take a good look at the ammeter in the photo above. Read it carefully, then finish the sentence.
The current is 30 A
